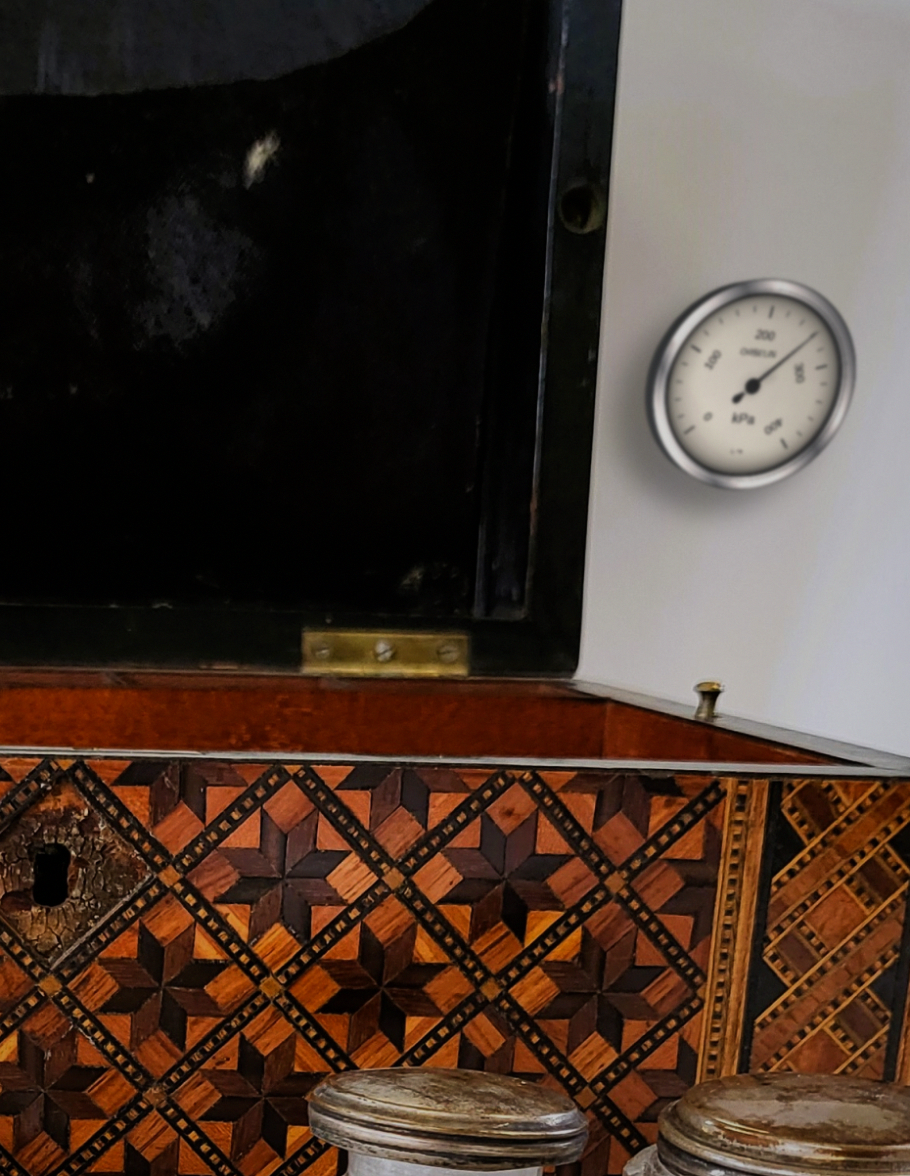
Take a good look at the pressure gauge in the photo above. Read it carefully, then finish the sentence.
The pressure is 260 kPa
